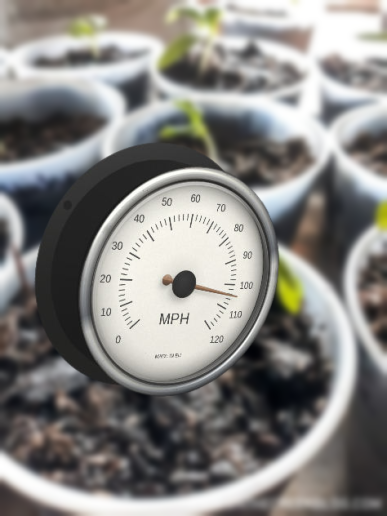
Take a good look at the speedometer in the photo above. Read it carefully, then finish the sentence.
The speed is 104 mph
